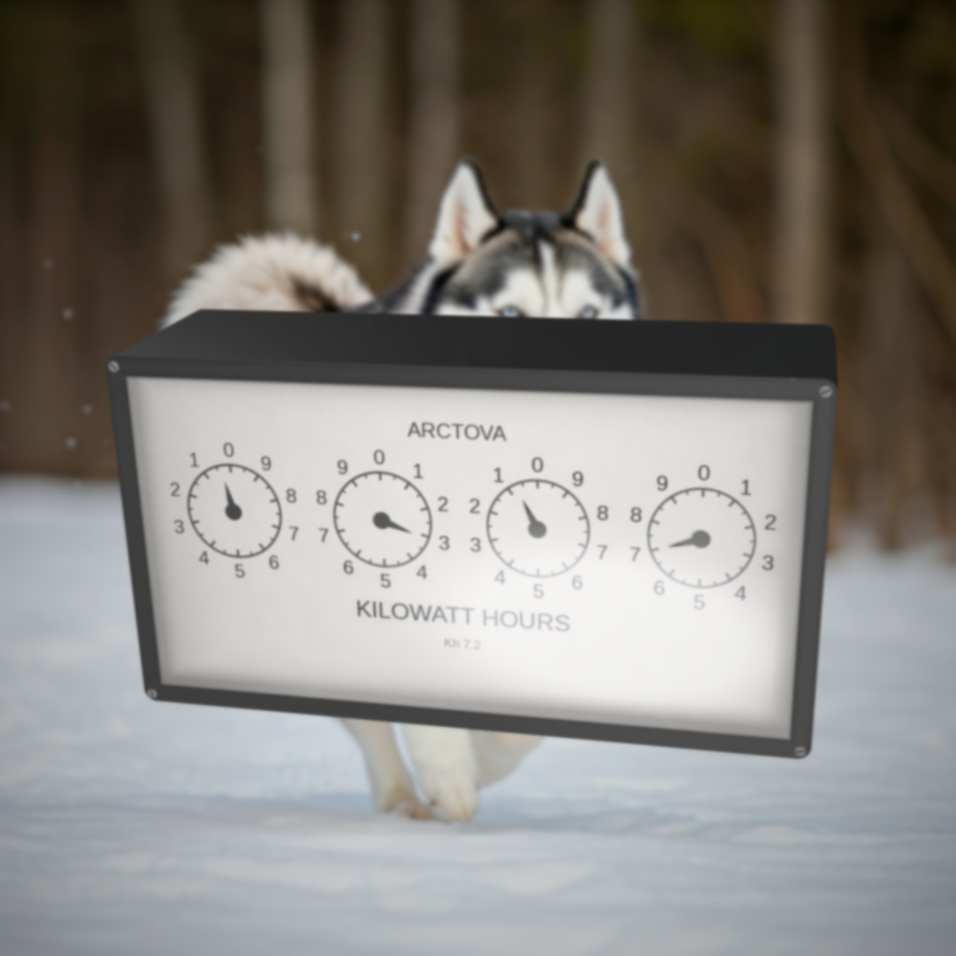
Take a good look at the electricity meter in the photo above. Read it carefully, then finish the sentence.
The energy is 307 kWh
